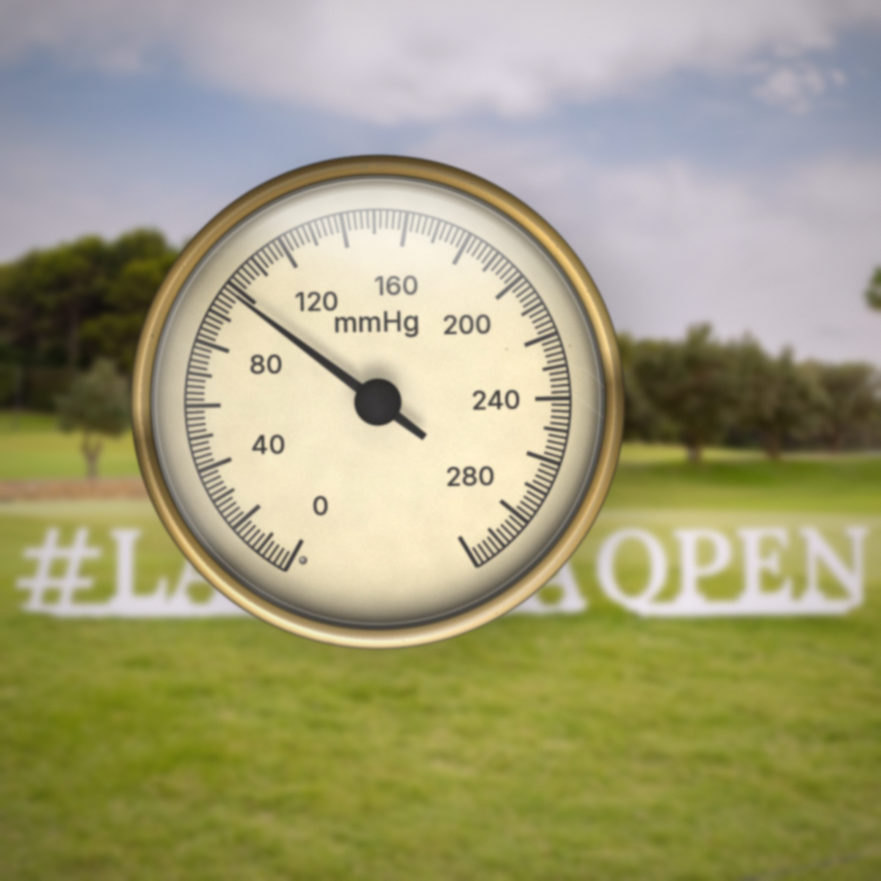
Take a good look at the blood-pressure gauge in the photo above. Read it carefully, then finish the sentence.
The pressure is 98 mmHg
